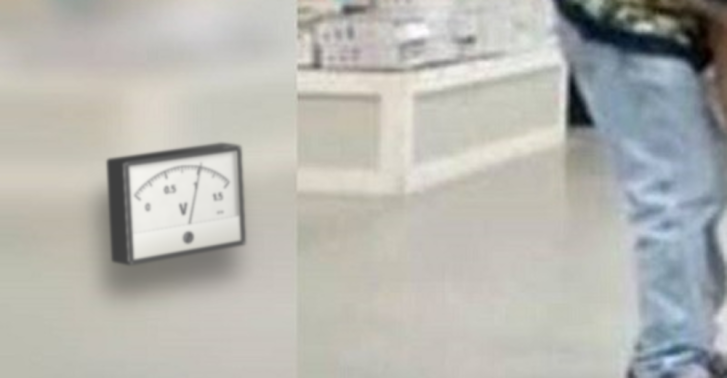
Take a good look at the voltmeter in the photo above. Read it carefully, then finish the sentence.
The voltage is 1 V
